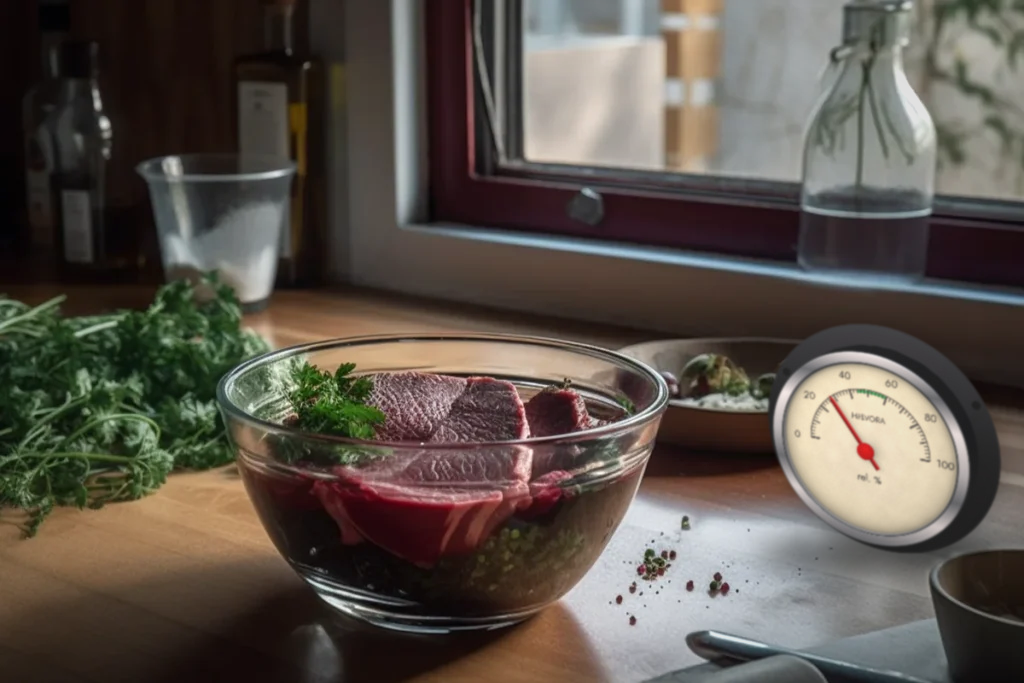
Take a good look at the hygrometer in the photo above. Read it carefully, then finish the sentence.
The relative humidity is 30 %
